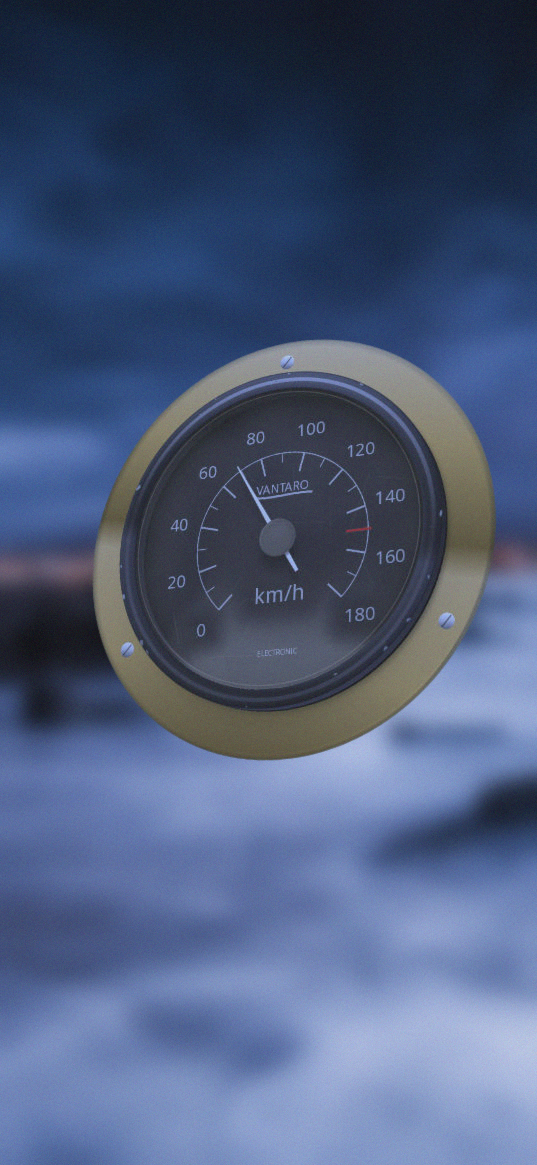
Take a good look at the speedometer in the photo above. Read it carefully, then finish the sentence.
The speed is 70 km/h
